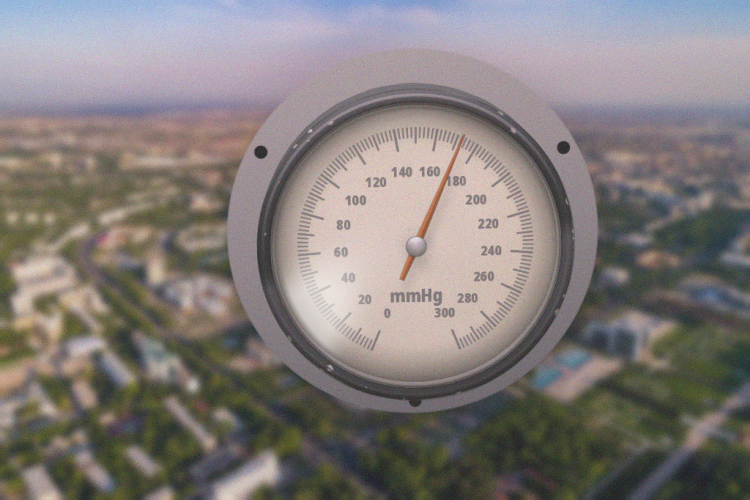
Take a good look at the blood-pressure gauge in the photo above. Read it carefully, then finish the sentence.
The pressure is 172 mmHg
